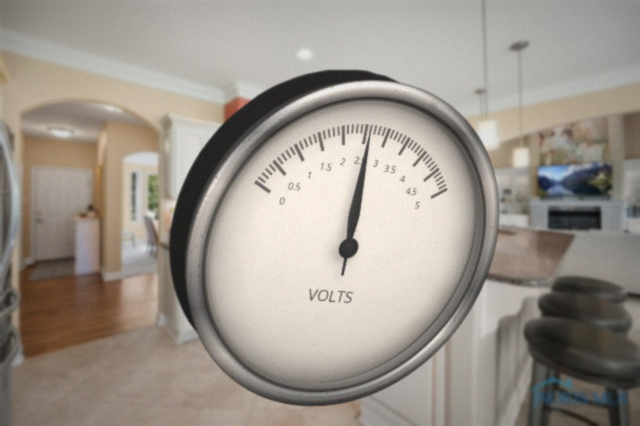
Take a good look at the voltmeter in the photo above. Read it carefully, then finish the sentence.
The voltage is 2.5 V
